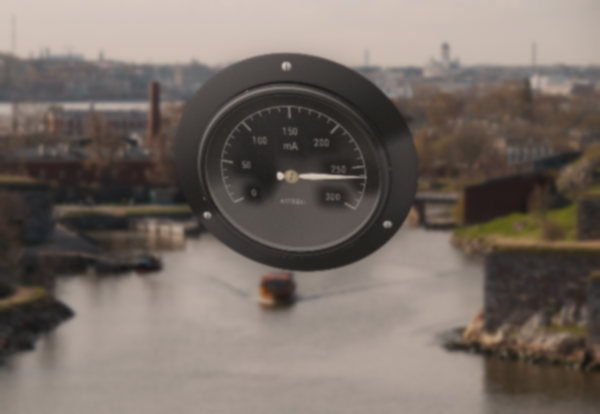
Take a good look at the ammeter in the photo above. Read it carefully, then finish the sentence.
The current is 260 mA
